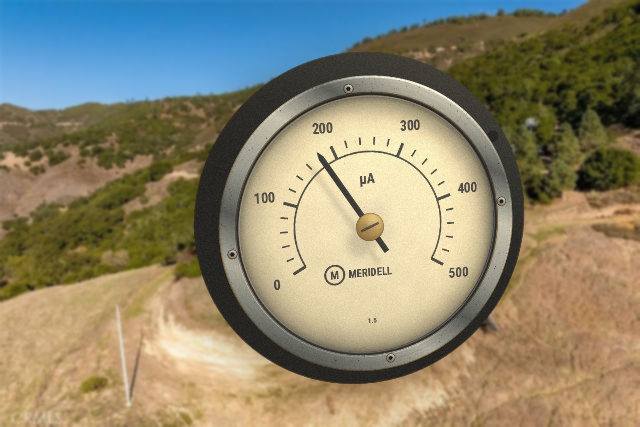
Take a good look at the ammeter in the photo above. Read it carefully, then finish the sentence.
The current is 180 µA
